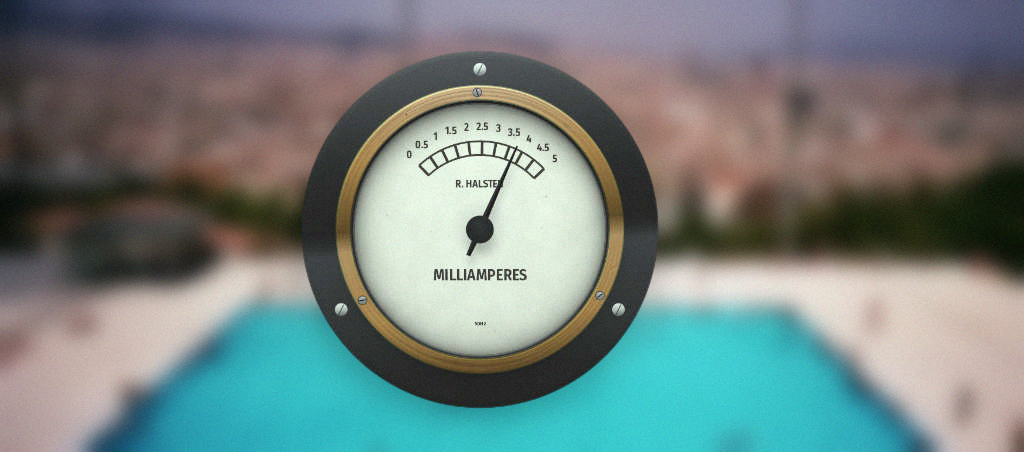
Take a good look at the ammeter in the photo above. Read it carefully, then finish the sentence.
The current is 3.75 mA
